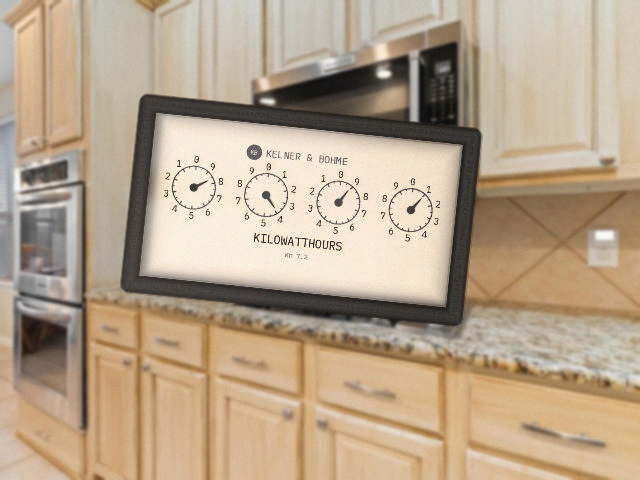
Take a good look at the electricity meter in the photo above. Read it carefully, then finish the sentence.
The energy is 8391 kWh
